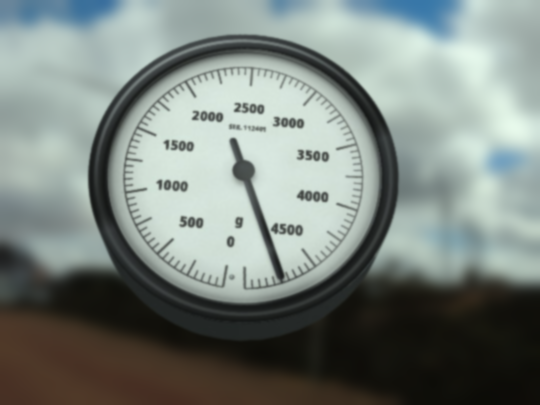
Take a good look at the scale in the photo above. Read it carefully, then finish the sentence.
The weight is 4750 g
